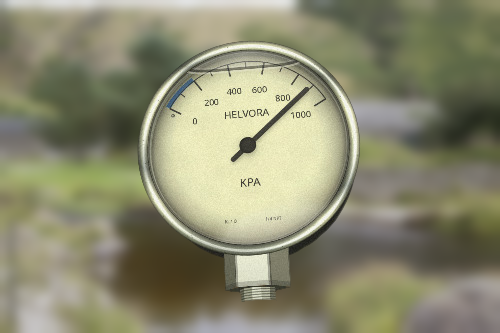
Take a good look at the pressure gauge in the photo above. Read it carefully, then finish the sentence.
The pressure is 900 kPa
